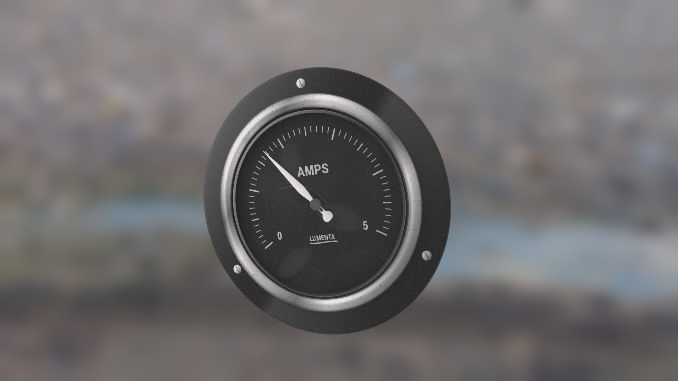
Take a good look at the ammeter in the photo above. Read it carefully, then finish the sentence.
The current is 1.7 A
